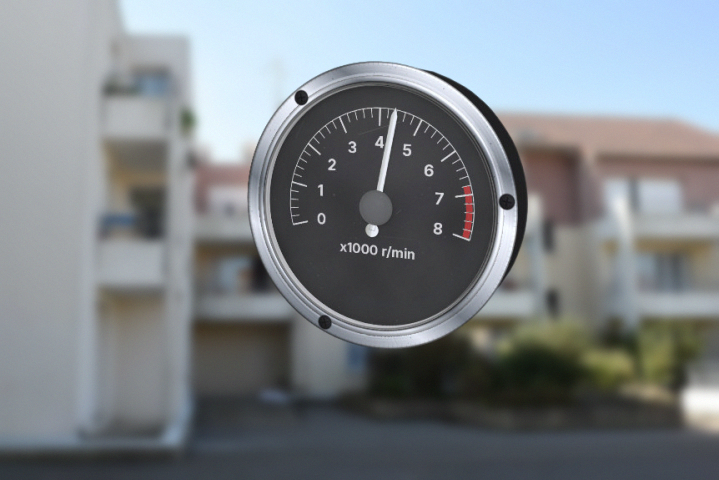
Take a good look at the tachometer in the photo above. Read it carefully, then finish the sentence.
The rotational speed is 4400 rpm
